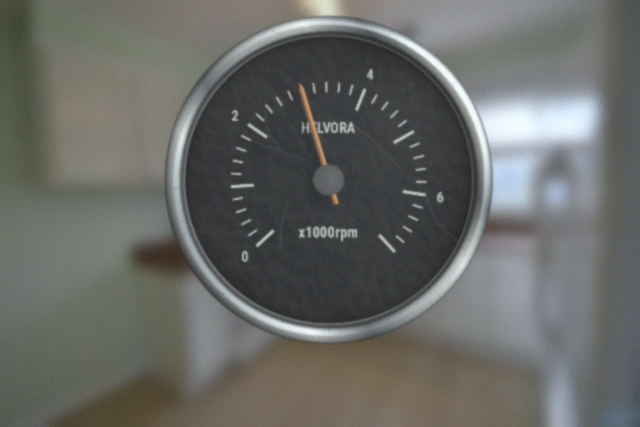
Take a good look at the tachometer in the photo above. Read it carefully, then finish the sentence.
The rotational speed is 3000 rpm
